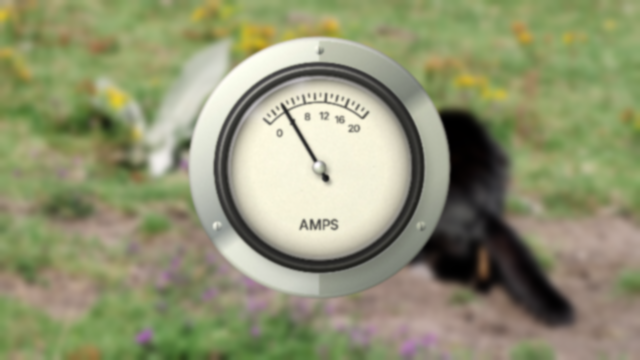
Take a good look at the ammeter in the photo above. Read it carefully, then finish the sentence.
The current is 4 A
